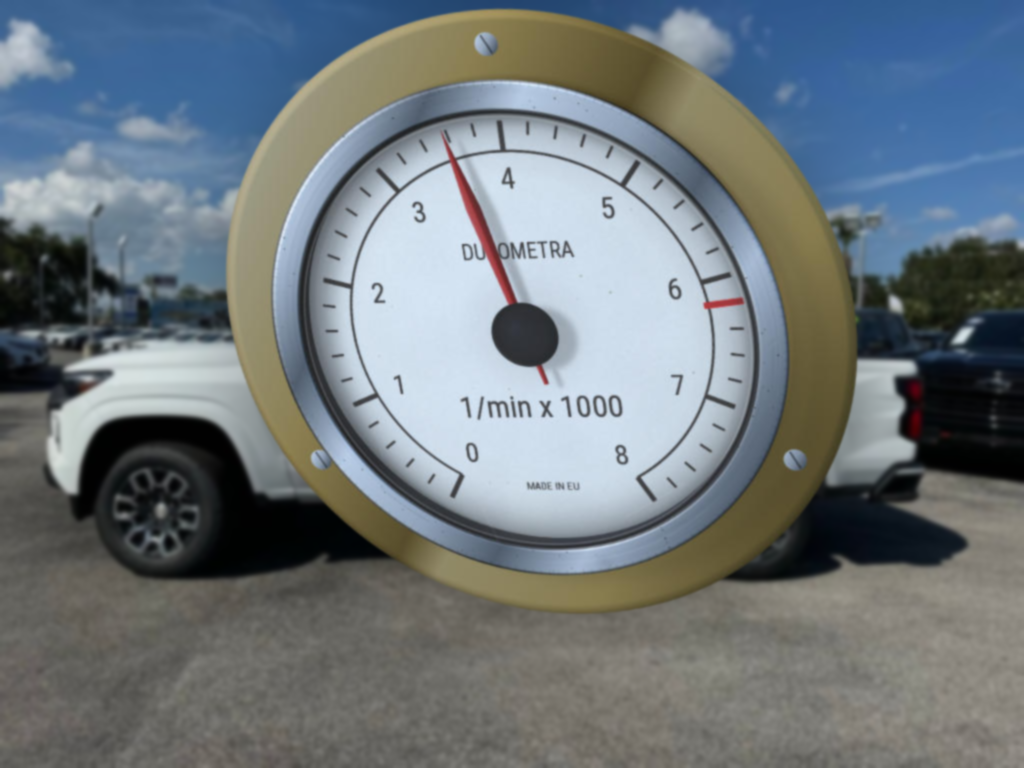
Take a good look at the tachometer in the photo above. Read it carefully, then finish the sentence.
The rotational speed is 3600 rpm
